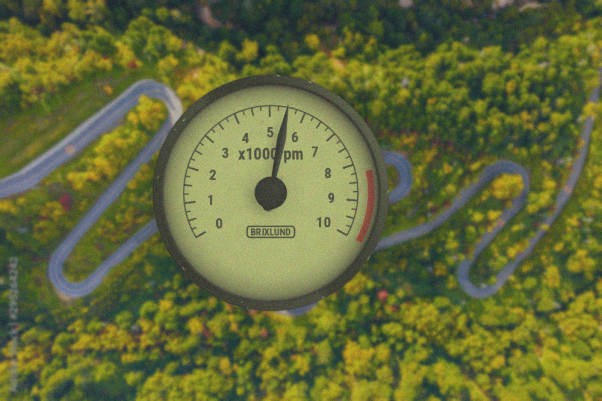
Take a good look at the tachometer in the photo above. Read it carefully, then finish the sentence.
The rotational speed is 5500 rpm
